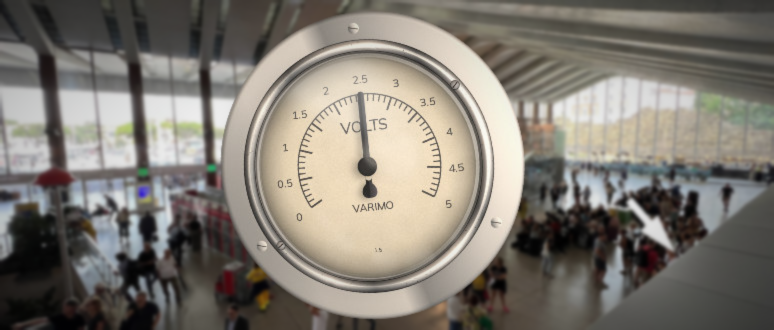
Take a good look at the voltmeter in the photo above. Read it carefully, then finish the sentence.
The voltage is 2.5 V
